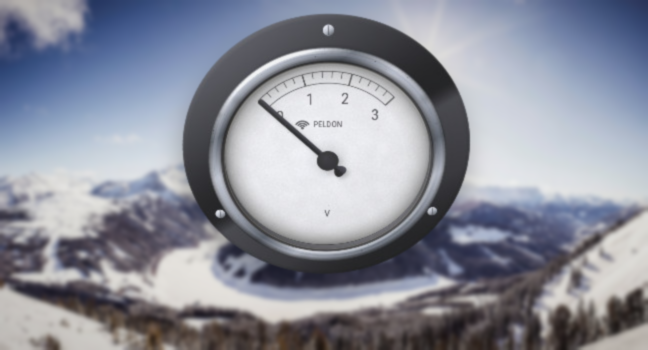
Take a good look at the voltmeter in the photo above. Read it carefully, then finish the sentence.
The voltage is 0 V
